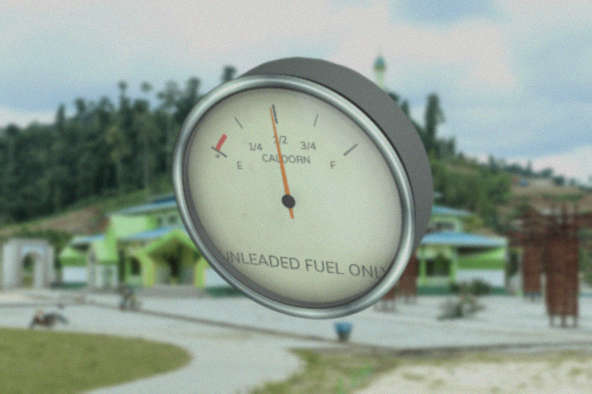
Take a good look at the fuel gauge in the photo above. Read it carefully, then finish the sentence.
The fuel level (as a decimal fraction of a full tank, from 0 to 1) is 0.5
